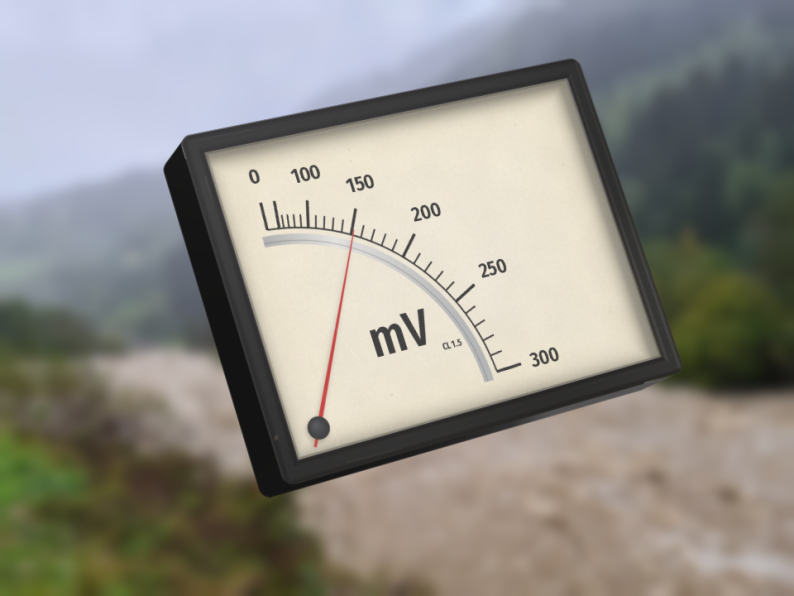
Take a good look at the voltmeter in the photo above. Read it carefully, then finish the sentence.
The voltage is 150 mV
